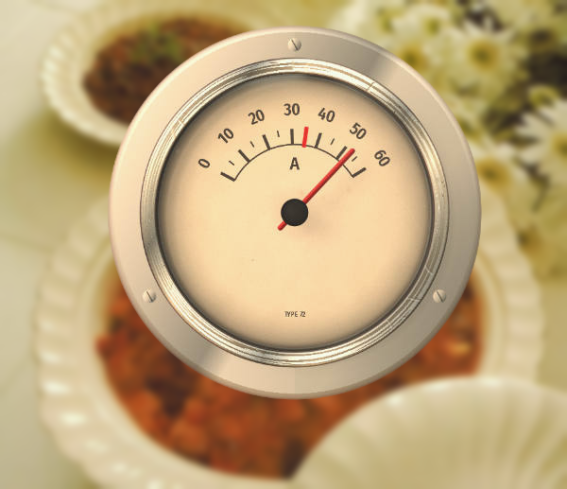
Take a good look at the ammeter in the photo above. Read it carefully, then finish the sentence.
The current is 52.5 A
